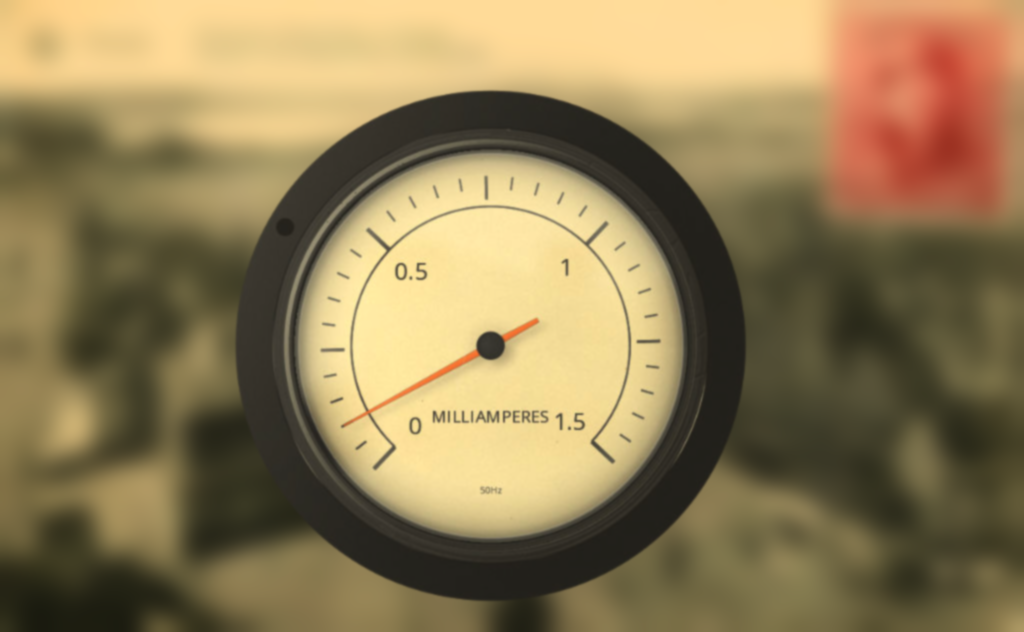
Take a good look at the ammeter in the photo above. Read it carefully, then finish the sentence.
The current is 0.1 mA
